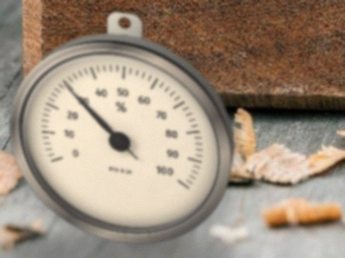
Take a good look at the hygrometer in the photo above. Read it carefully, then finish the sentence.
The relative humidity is 30 %
